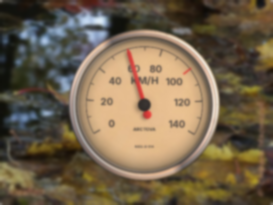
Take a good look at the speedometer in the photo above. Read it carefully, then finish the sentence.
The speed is 60 km/h
